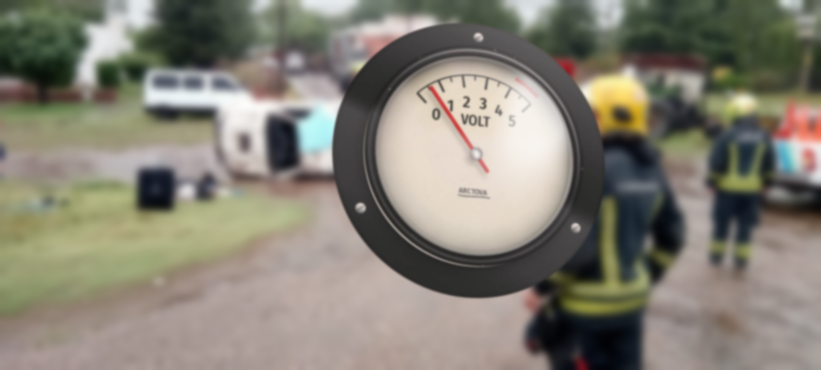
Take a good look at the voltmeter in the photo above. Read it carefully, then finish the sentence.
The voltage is 0.5 V
